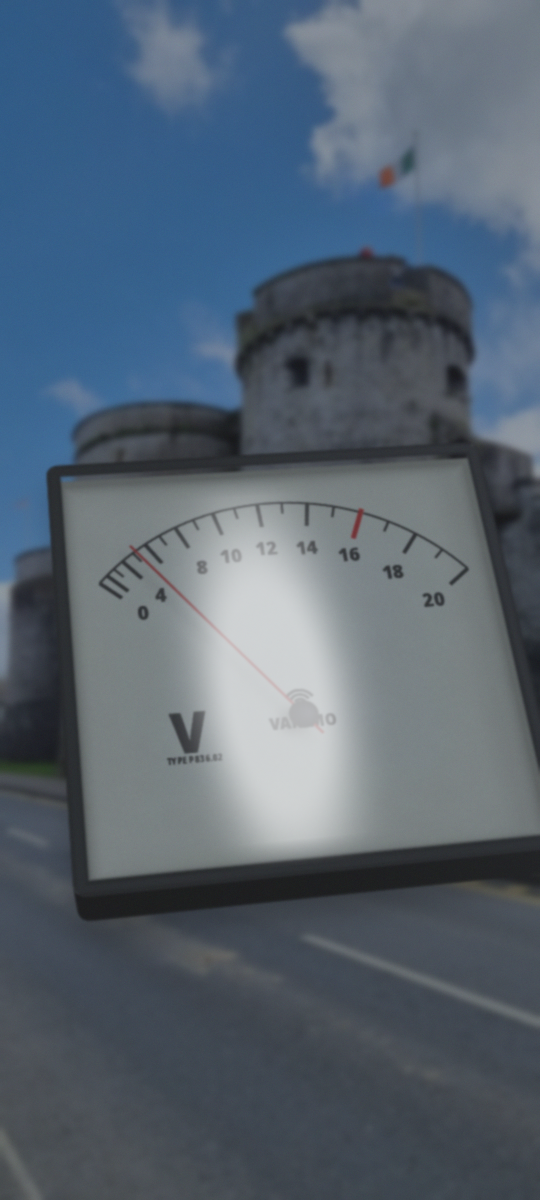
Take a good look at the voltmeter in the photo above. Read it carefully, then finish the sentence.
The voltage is 5 V
